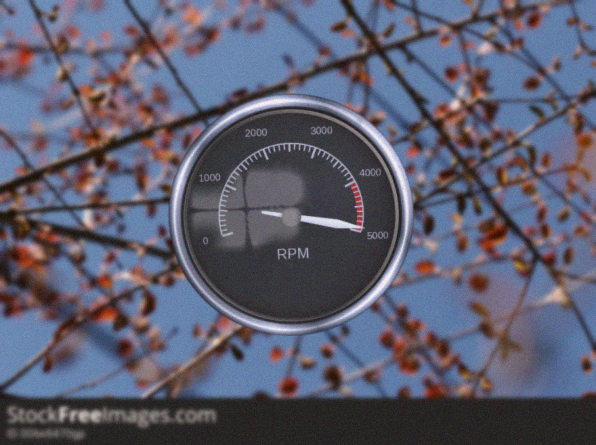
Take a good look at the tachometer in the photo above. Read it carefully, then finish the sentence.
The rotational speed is 4900 rpm
